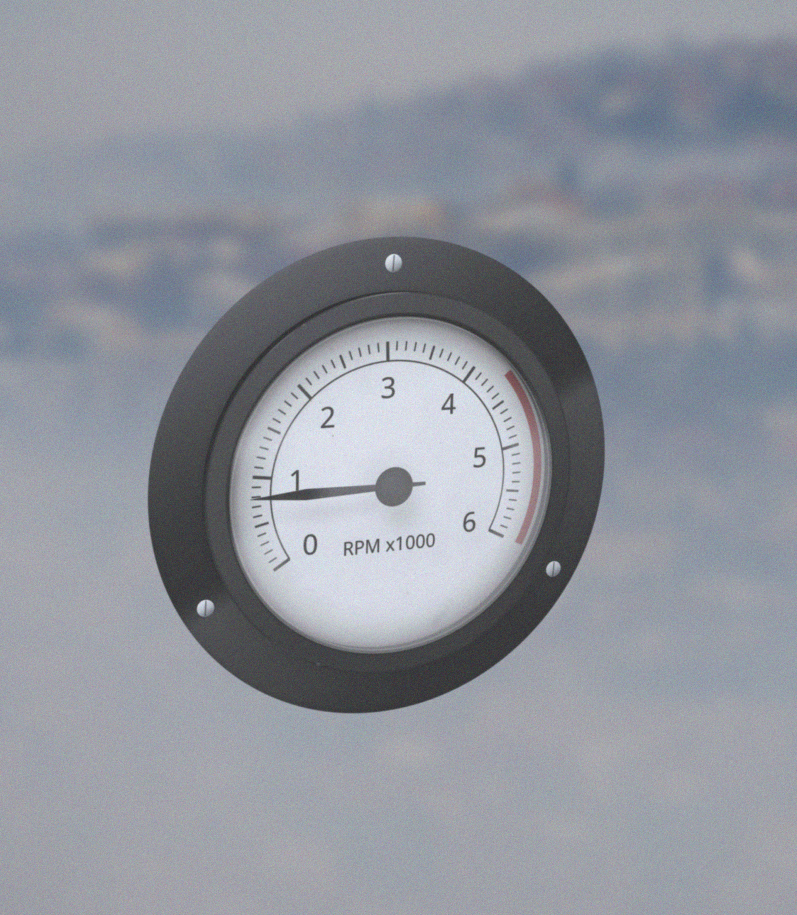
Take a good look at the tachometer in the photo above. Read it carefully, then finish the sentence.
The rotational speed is 800 rpm
